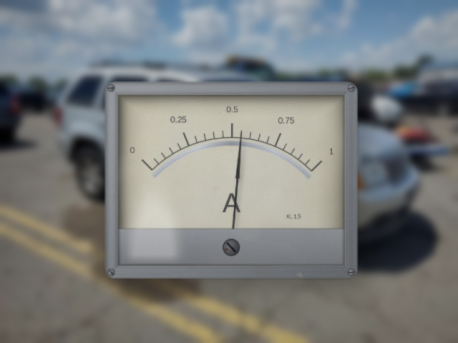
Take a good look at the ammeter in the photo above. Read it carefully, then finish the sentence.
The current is 0.55 A
